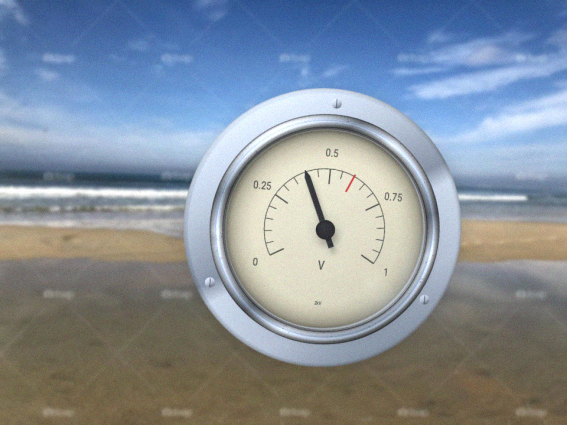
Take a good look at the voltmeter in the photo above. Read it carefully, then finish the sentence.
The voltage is 0.4 V
